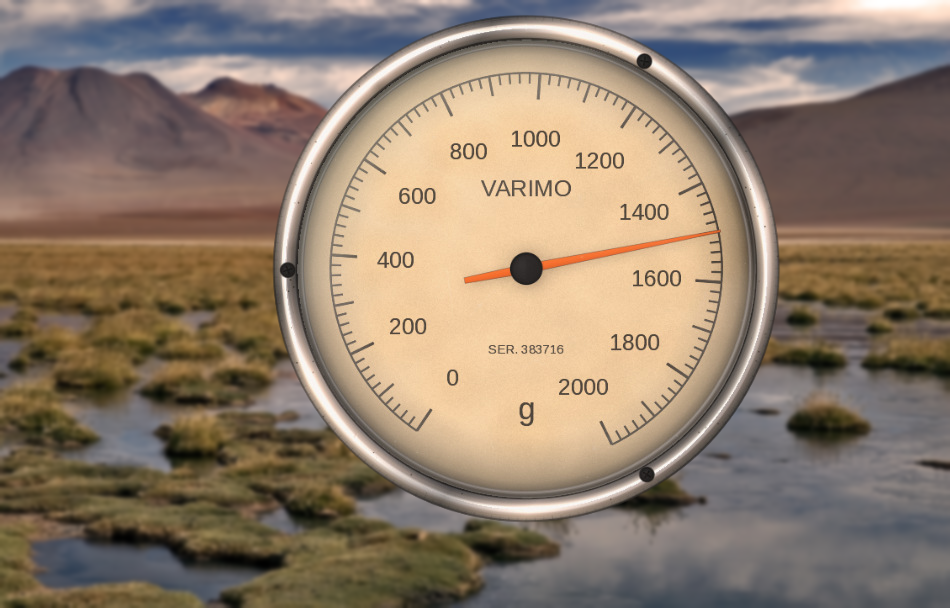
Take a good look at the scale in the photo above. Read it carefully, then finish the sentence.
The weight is 1500 g
